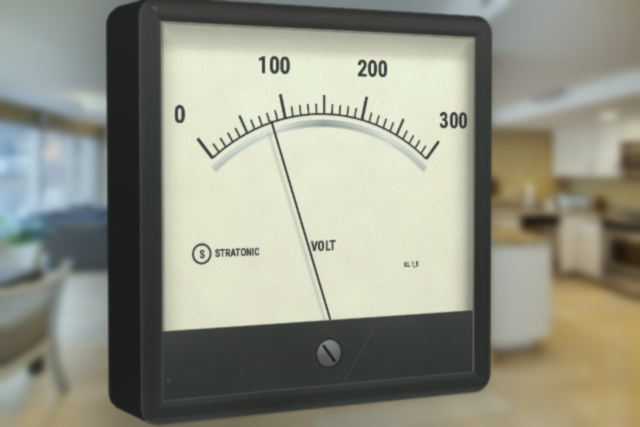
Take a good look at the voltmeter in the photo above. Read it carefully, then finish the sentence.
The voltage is 80 V
